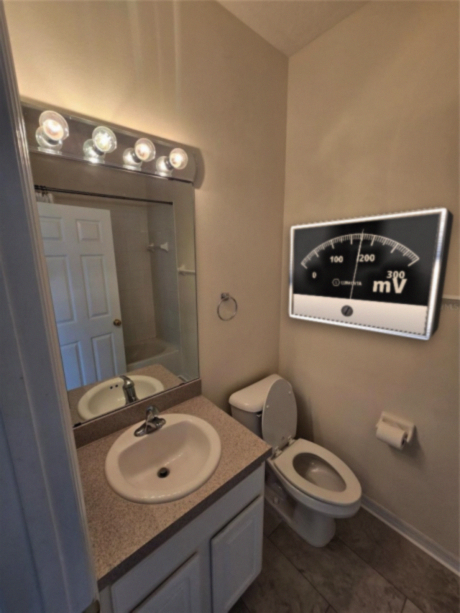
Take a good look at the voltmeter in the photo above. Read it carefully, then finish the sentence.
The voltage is 175 mV
